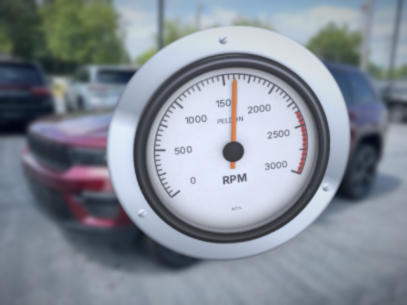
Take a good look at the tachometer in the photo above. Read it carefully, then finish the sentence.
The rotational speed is 1600 rpm
